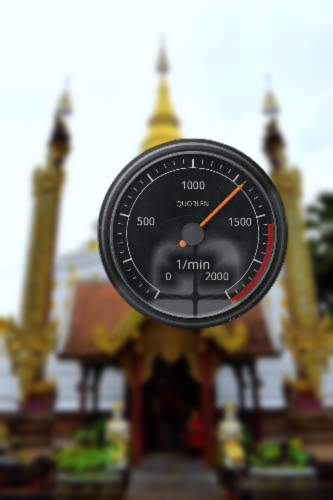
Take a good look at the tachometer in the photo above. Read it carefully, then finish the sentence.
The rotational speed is 1300 rpm
